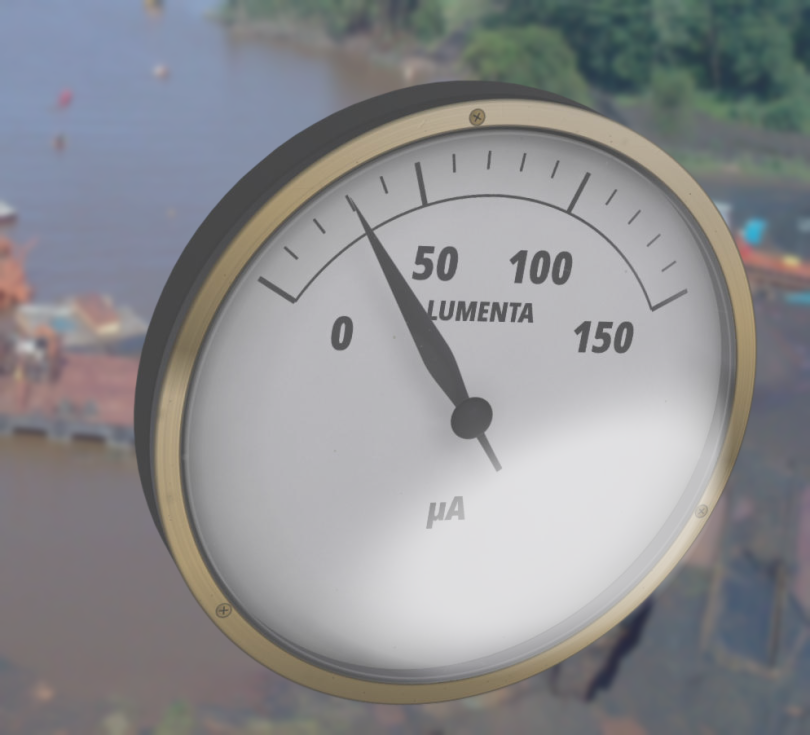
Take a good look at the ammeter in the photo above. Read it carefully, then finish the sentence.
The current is 30 µA
